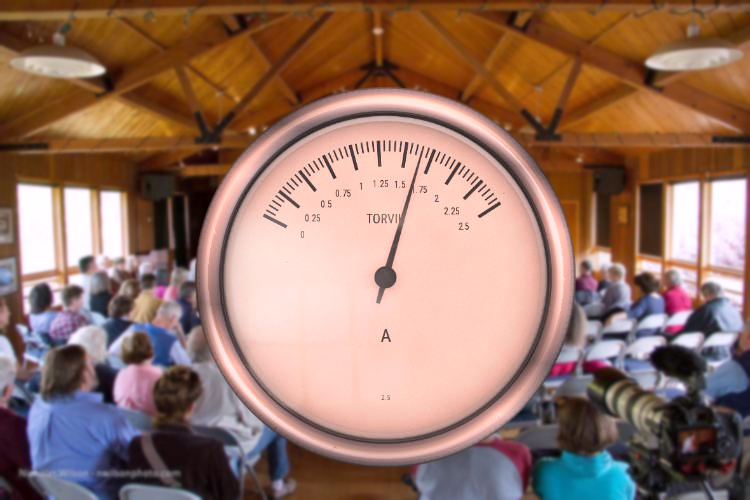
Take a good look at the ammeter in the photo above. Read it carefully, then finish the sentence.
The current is 1.65 A
